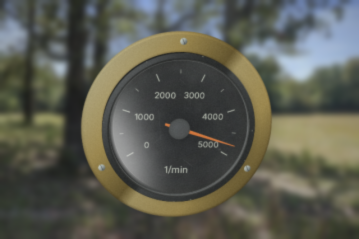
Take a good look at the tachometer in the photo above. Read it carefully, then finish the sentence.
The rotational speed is 4750 rpm
